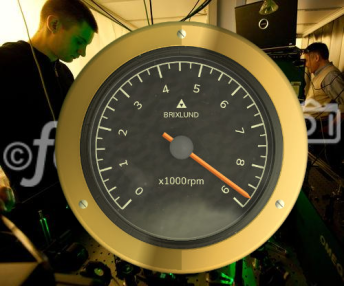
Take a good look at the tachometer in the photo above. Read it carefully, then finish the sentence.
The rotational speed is 8750 rpm
